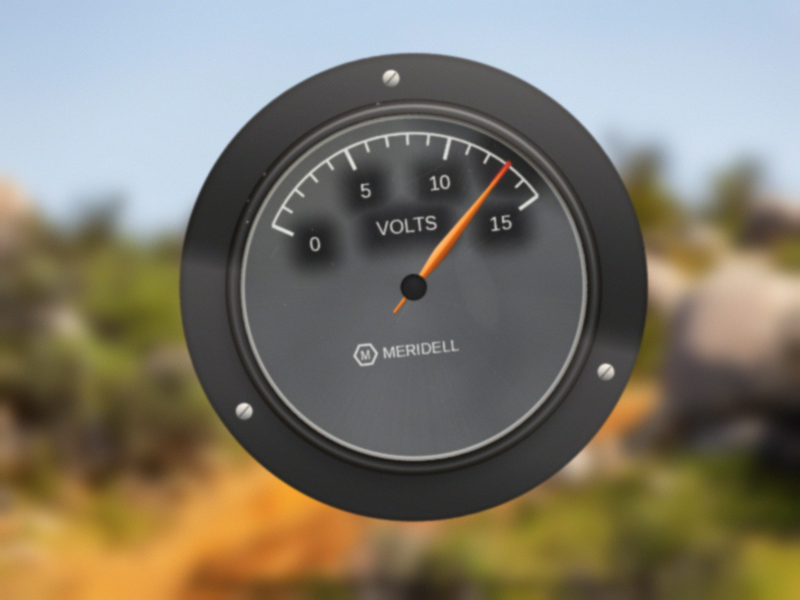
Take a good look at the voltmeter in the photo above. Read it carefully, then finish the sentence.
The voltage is 13 V
